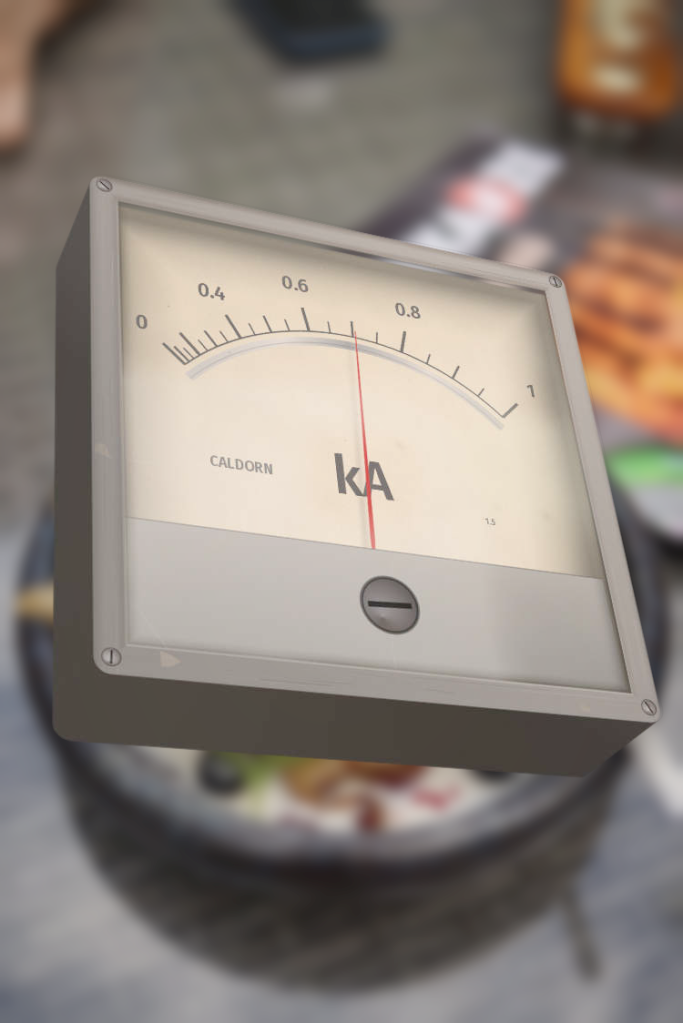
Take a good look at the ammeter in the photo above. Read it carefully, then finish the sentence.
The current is 0.7 kA
